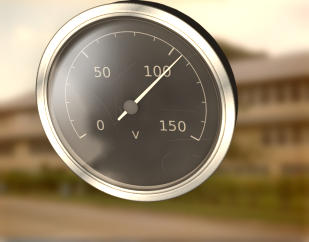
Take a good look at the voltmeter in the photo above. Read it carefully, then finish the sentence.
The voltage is 105 V
